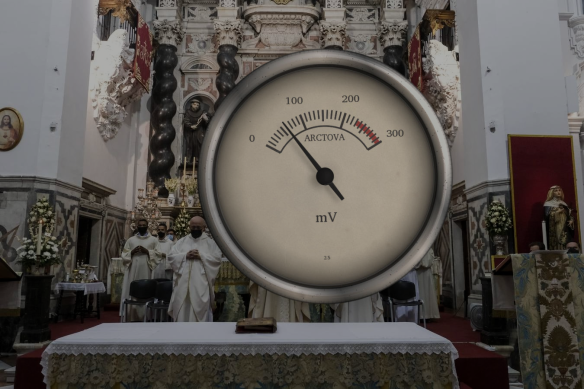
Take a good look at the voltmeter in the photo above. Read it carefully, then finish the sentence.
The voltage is 60 mV
